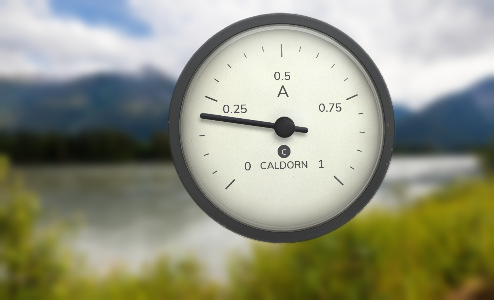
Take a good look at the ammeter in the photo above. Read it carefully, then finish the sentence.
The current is 0.2 A
